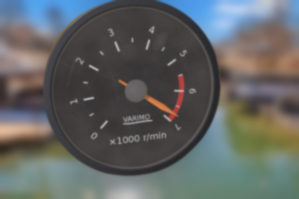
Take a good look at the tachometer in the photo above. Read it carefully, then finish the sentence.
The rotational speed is 6750 rpm
